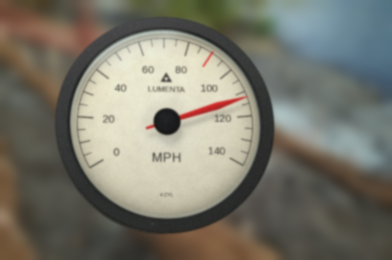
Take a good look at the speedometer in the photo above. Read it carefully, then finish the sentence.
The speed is 112.5 mph
